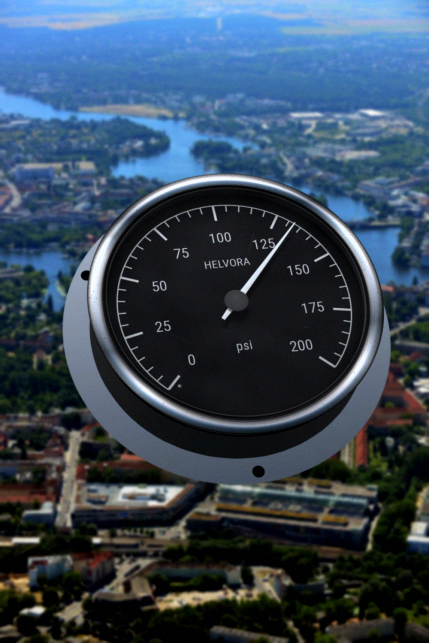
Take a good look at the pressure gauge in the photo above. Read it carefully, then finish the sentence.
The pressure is 132.5 psi
